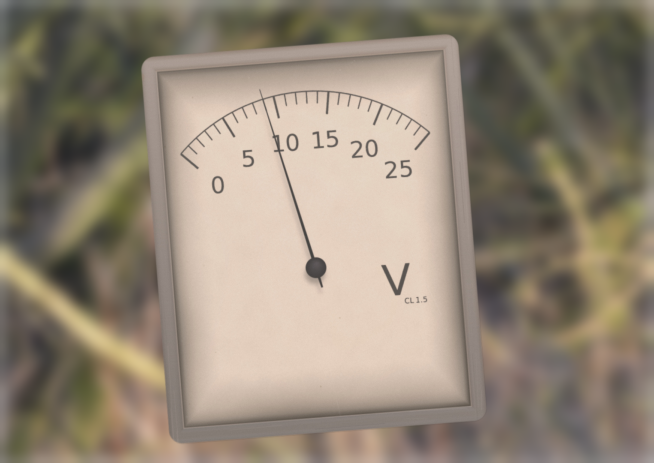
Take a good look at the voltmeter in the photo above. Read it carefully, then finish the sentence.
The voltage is 9 V
